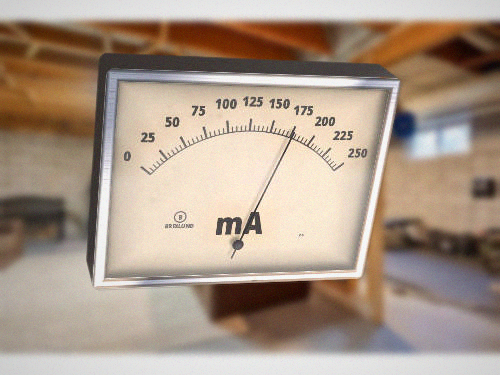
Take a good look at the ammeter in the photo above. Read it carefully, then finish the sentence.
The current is 175 mA
